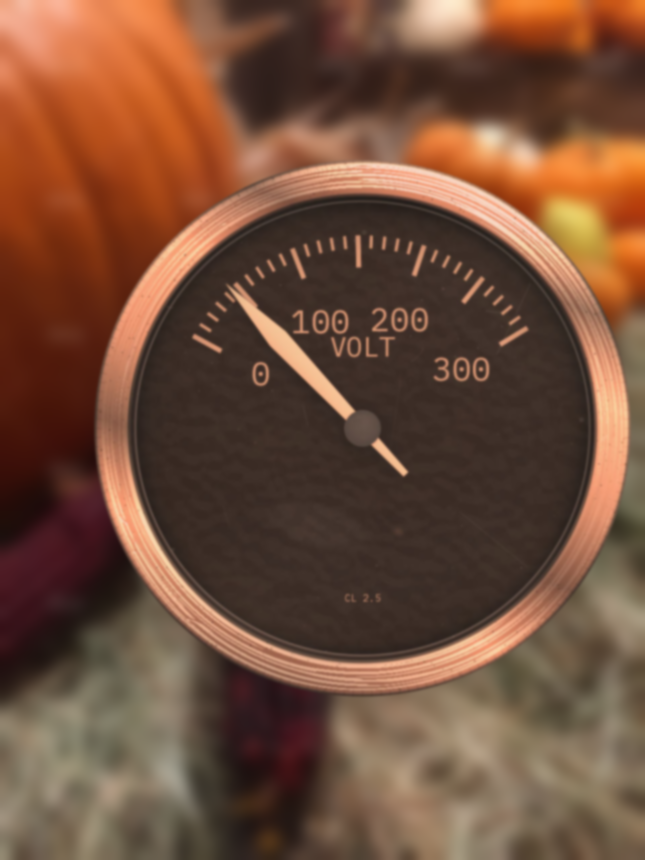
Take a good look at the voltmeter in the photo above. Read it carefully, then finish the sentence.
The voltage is 45 V
